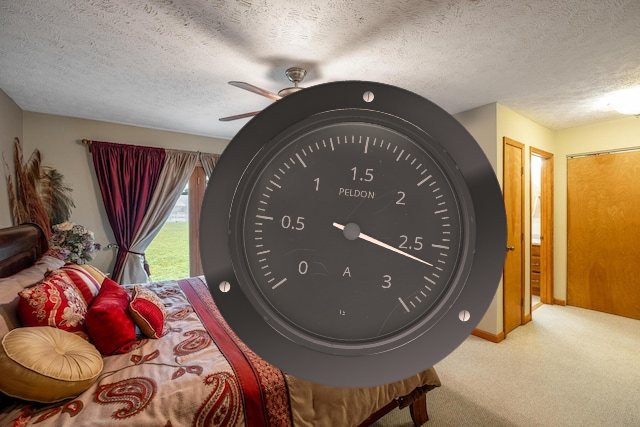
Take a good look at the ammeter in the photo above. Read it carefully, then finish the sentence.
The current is 2.65 A
